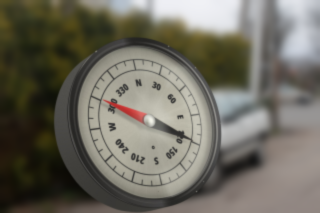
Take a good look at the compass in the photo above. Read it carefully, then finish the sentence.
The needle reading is 300 °
